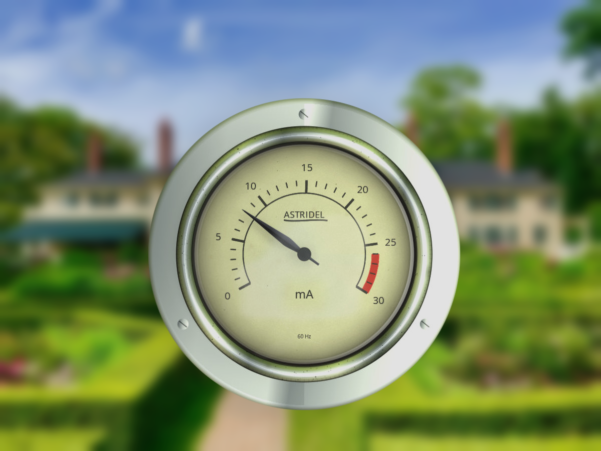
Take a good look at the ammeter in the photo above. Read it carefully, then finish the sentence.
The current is 8 mA
